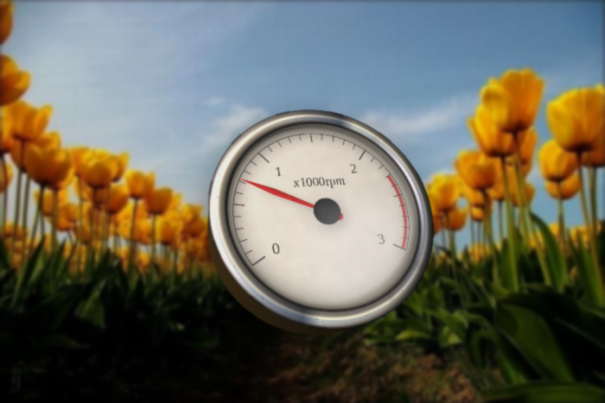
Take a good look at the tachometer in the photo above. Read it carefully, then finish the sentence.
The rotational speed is 700 rpm
